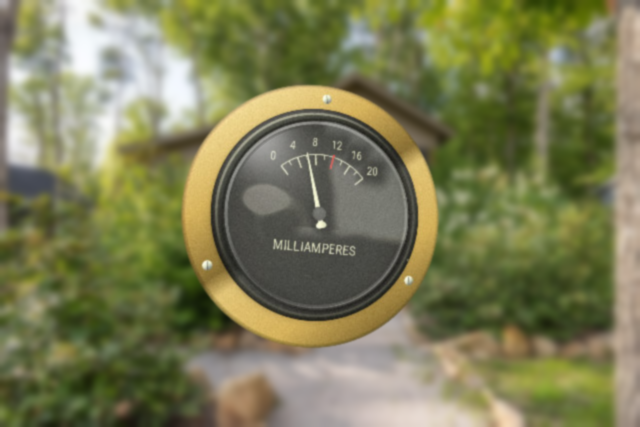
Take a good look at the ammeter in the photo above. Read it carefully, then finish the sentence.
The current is 6 mA
